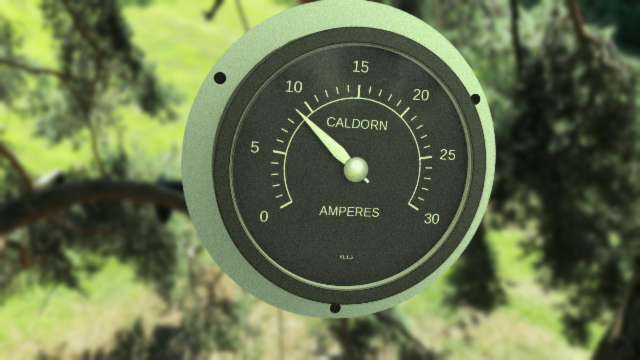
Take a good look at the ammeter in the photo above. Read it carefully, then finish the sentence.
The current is 9 A
